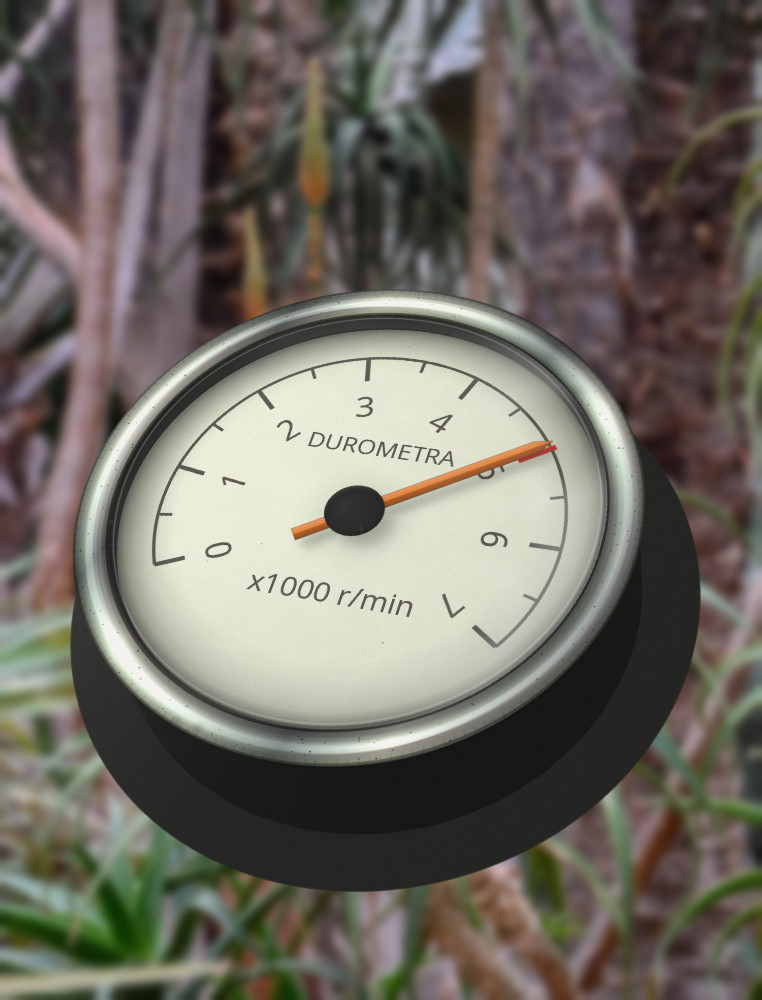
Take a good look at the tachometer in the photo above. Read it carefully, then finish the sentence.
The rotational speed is 5000 rpm
